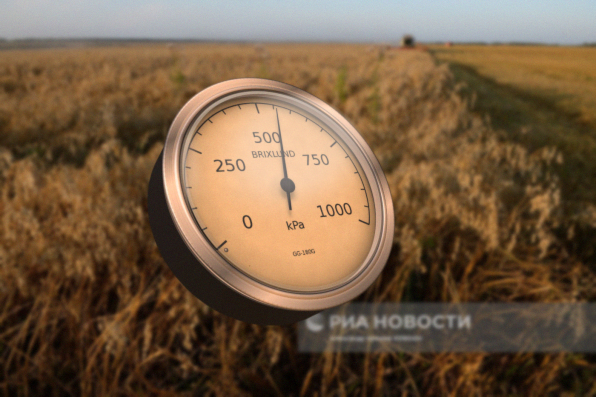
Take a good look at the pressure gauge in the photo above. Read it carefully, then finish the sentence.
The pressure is 550 kPa
